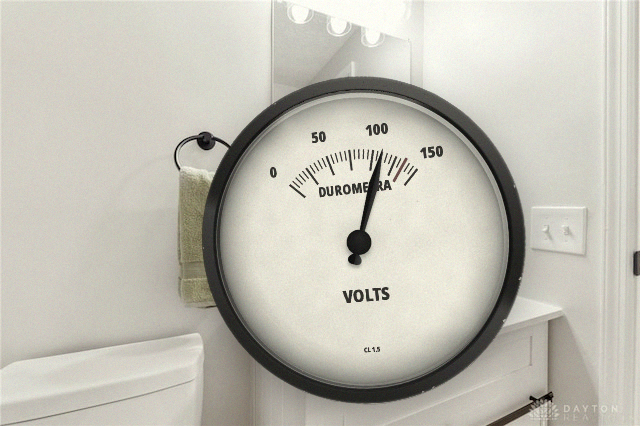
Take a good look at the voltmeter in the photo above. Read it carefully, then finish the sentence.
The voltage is 110 V
